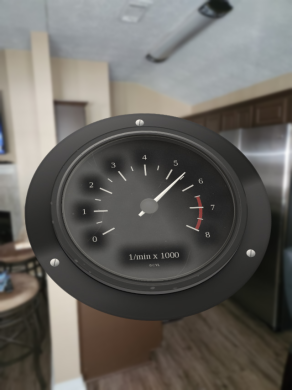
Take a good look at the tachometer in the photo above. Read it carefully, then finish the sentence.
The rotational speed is 5500 rpm
